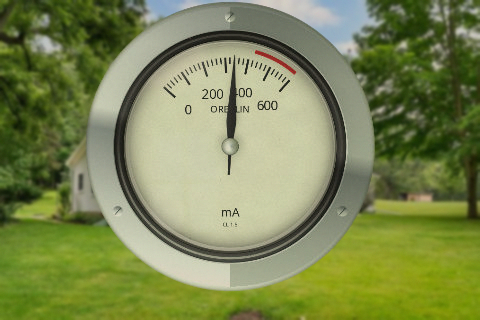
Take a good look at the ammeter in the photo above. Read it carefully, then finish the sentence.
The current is 340 mA
